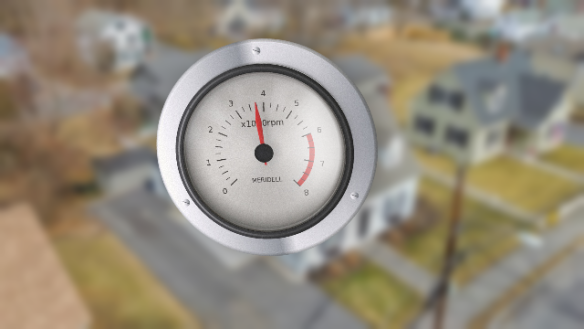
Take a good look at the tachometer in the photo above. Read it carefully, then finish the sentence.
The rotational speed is 3750 rpm
